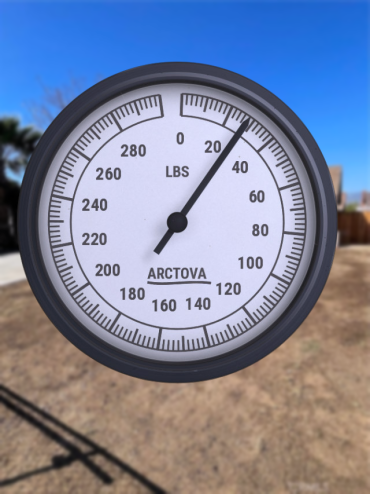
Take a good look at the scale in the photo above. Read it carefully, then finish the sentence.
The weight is 28 lb
